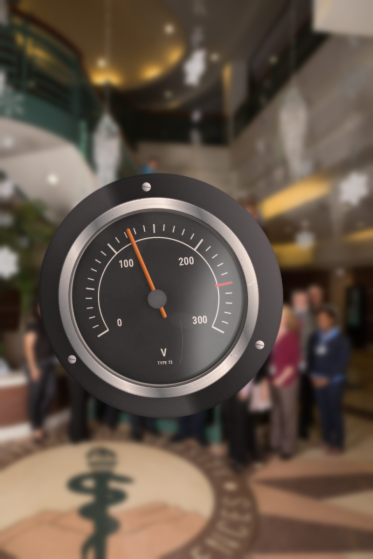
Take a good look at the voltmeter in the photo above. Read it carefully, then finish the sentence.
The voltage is 125 V
